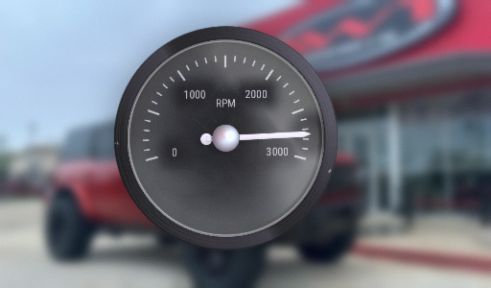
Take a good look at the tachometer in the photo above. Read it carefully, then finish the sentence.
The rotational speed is 2750 rpm
